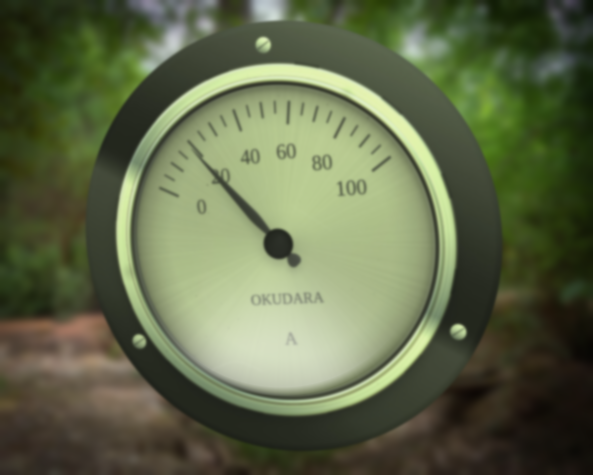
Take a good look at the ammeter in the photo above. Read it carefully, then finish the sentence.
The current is 20 A
